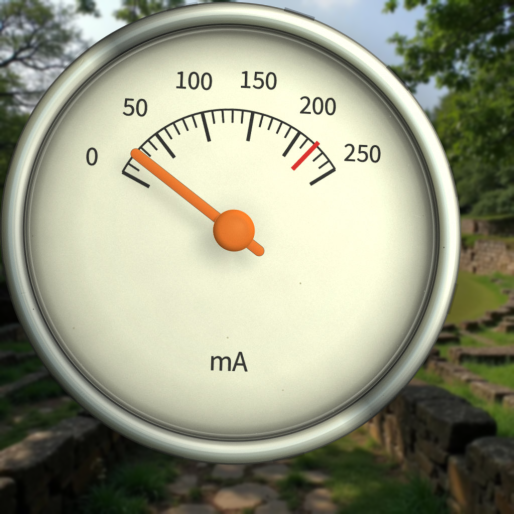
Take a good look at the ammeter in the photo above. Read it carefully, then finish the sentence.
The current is 20 mA
